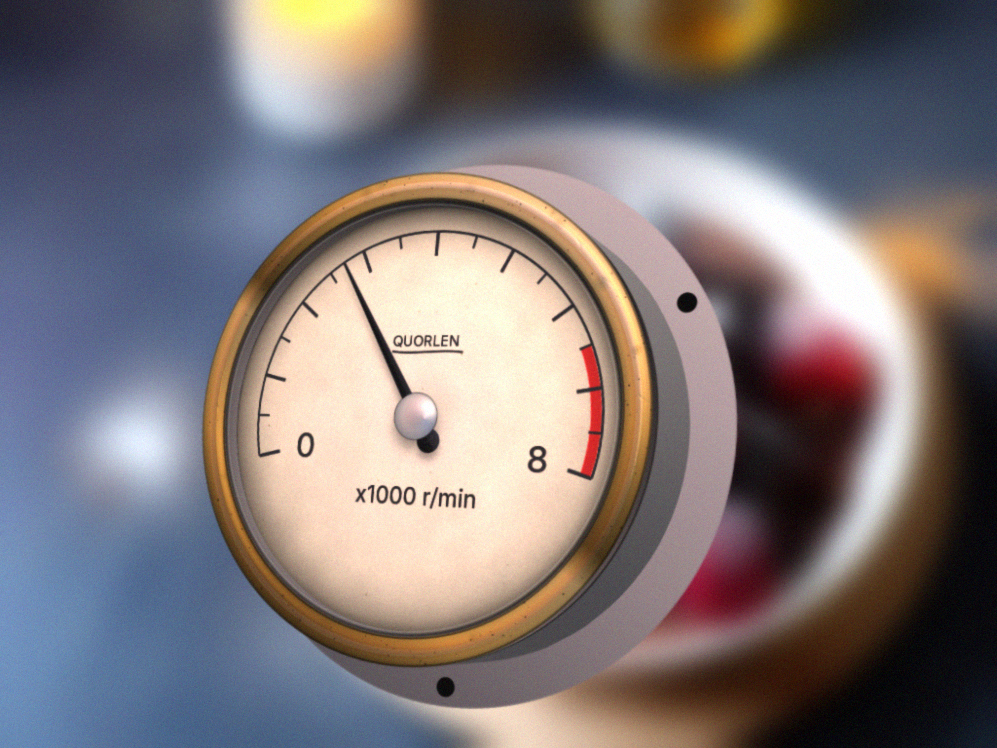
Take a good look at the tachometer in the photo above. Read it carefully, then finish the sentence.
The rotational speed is 2750 rpm
